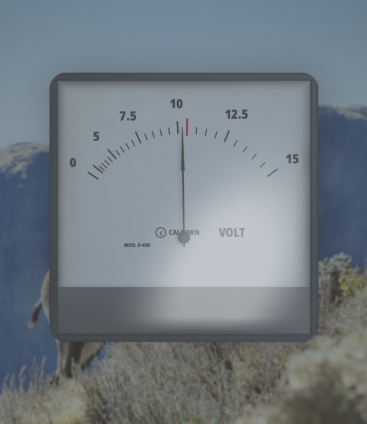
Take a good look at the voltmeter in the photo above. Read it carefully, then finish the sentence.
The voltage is 10.25 V
